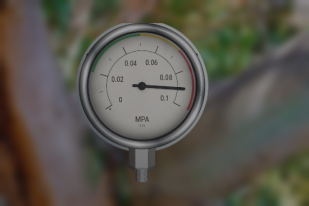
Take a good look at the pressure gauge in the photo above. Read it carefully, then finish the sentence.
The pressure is 0.09 MPa
